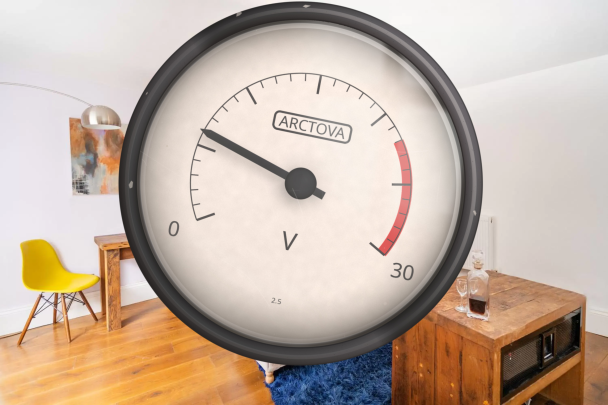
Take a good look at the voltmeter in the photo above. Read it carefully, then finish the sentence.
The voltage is 6 V
